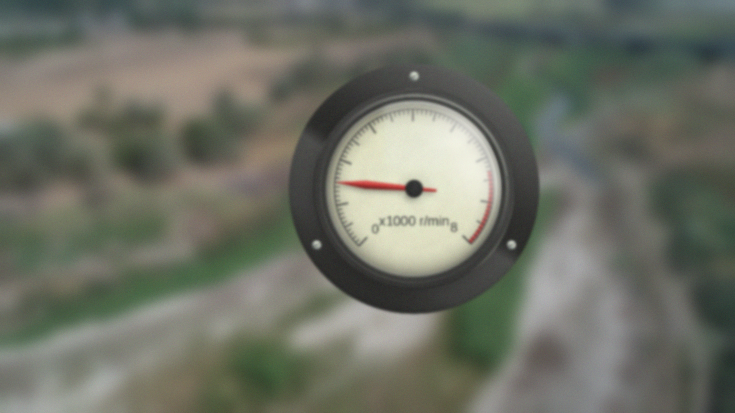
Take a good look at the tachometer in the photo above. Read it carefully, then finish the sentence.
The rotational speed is 1500 rpm
